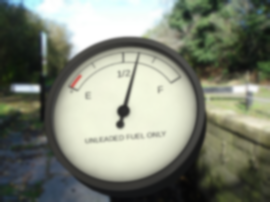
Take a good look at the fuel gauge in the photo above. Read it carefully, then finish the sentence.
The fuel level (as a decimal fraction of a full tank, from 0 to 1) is 0.625
